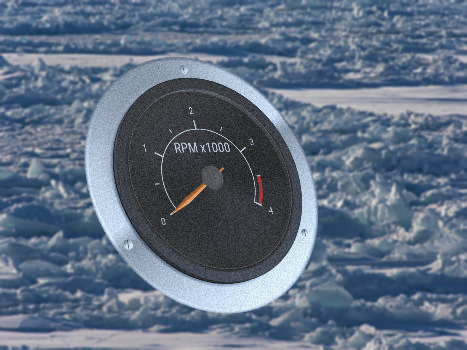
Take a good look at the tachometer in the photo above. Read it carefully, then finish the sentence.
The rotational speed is 0 rpm
